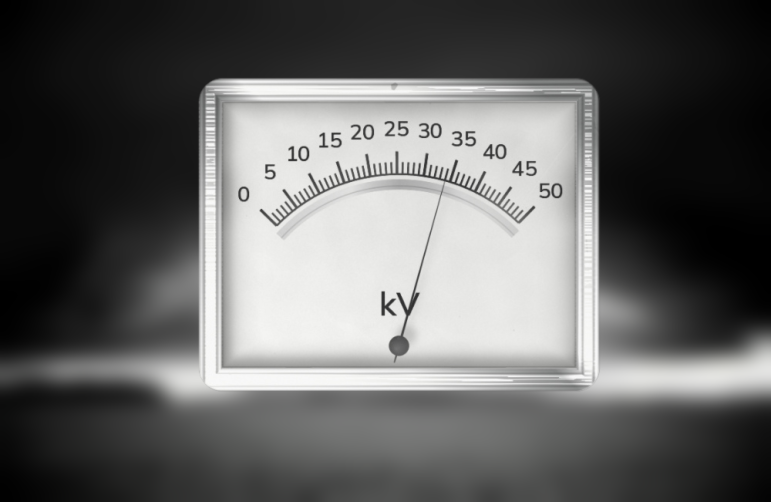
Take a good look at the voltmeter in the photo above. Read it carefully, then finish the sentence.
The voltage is 34 kV
